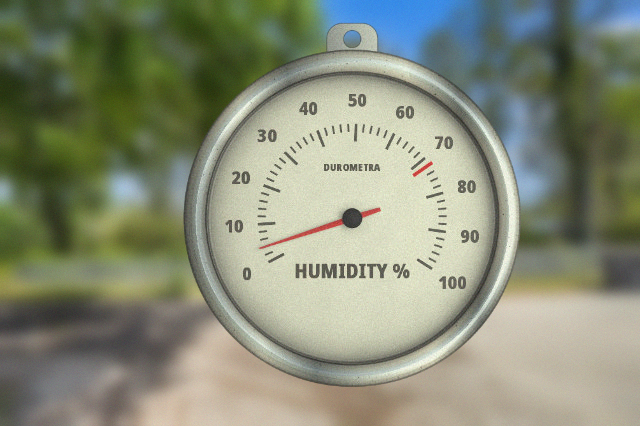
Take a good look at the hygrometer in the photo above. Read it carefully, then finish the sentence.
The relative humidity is 4 %
